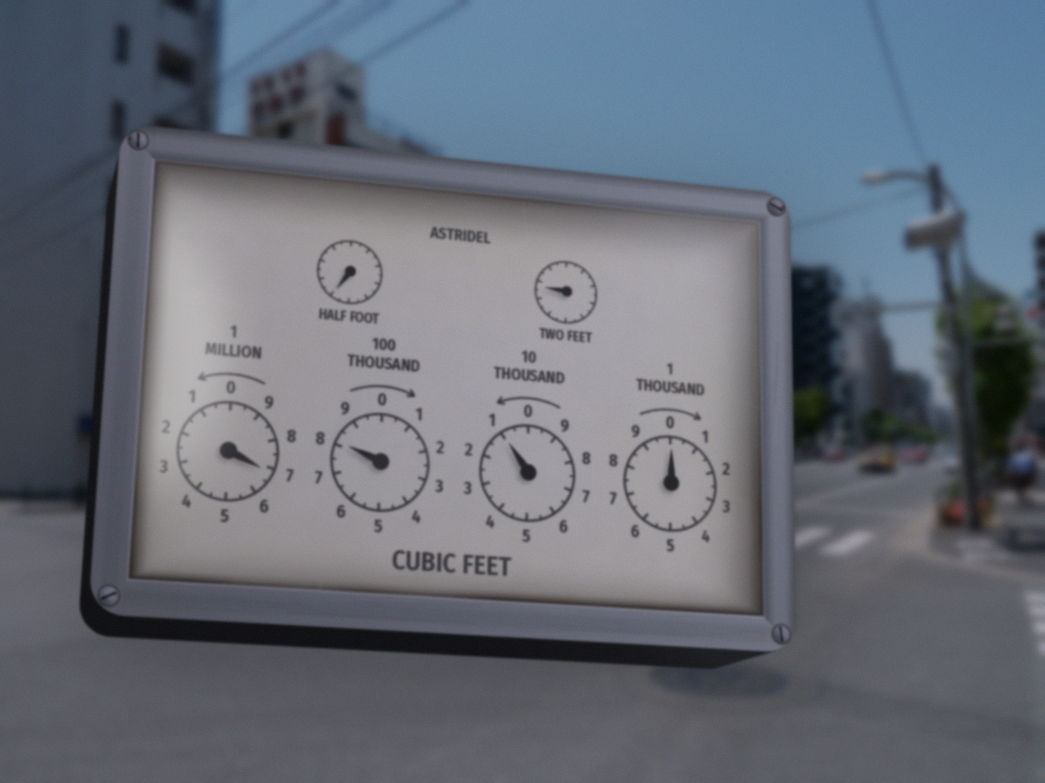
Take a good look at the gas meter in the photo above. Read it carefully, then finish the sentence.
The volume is 681000 ft³
